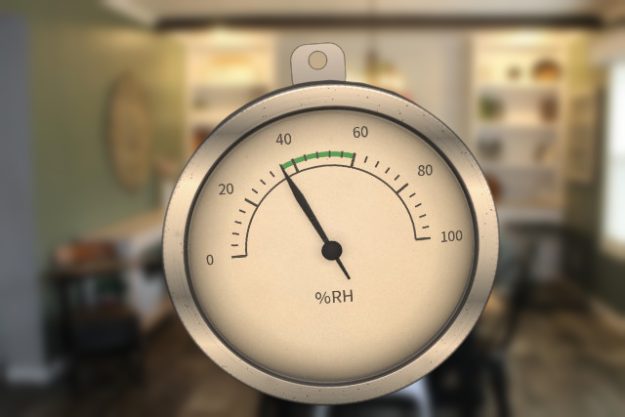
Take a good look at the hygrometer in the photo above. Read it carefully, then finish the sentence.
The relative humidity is 36 %
